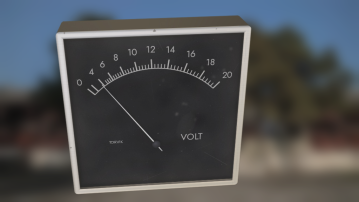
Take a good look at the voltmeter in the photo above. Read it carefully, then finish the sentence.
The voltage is 4 V
